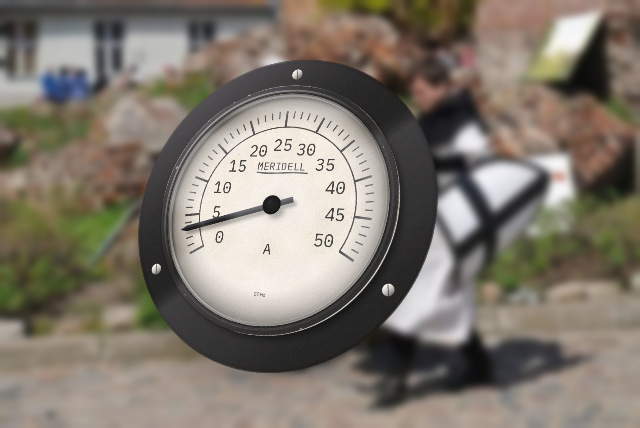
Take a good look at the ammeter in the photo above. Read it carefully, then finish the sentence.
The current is 3 A
